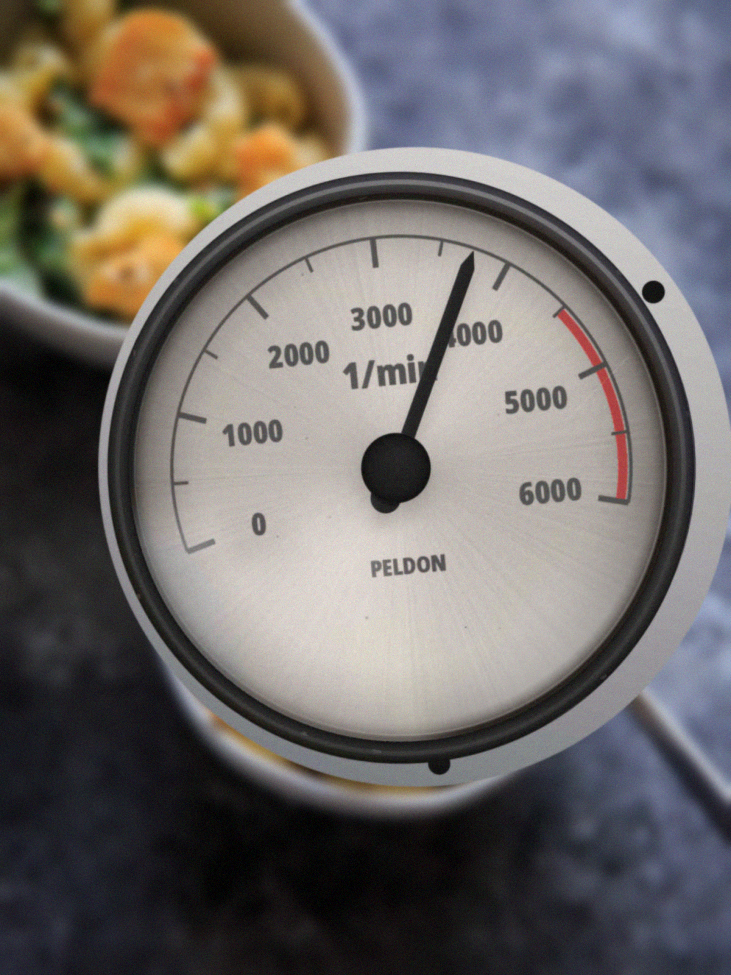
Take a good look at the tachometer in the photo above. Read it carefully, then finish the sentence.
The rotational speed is 3750 rpm
